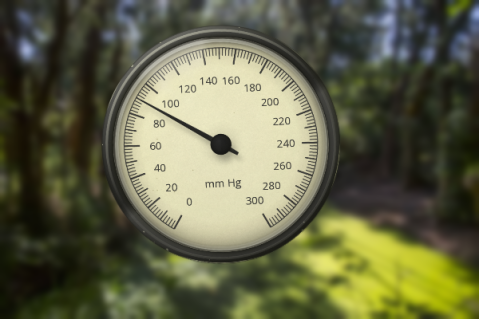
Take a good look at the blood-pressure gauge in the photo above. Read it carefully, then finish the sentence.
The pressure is 90 mmHg
